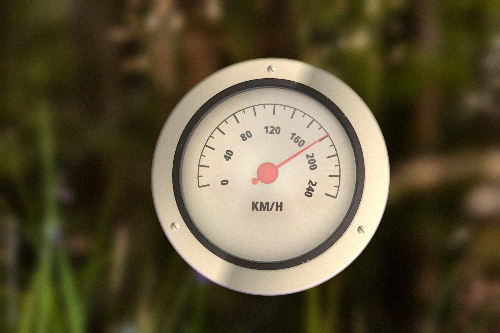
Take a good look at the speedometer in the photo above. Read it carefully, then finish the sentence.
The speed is 180 km/h
